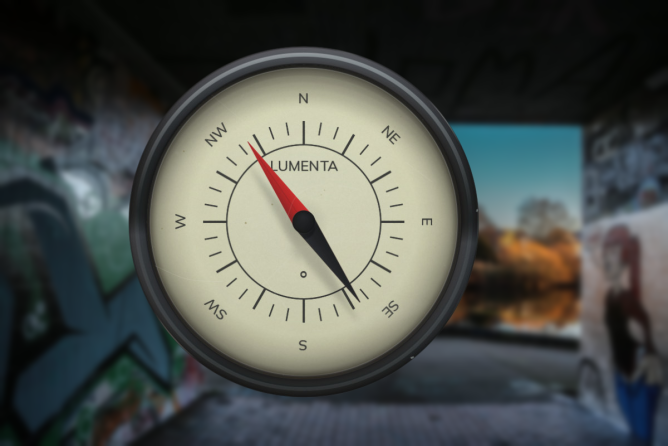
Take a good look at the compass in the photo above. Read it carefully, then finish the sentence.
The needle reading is 325 °
